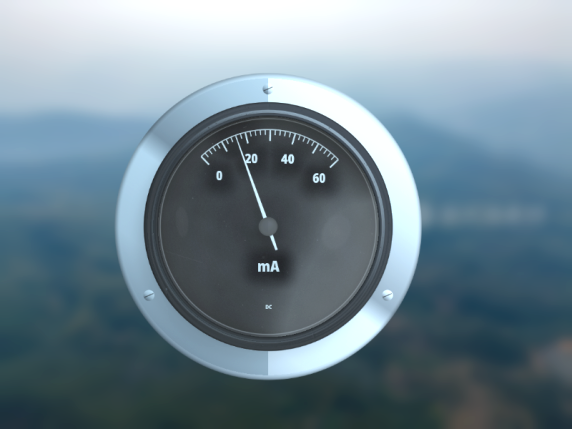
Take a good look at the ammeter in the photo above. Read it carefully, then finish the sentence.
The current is 16 mA
